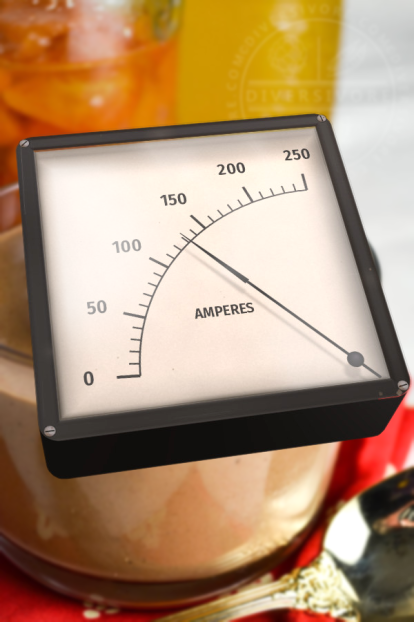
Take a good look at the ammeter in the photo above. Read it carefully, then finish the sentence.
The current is 130 A
